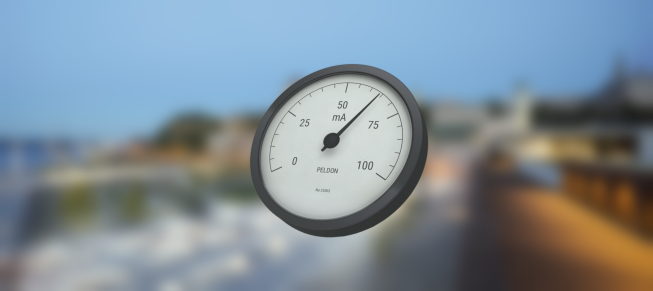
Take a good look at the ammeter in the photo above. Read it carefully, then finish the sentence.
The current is 65 mA
